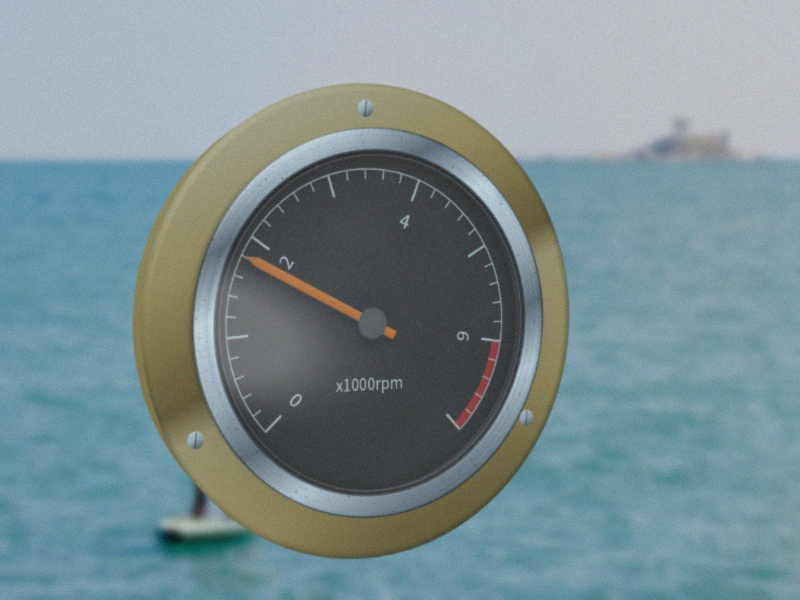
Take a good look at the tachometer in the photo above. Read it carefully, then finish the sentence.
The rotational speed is 1800 rpm
